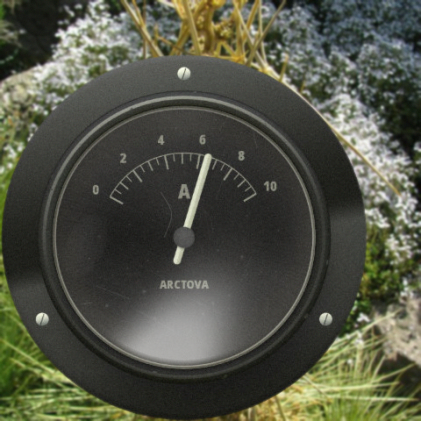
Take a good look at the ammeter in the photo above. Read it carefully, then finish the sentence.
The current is 6.5 A
